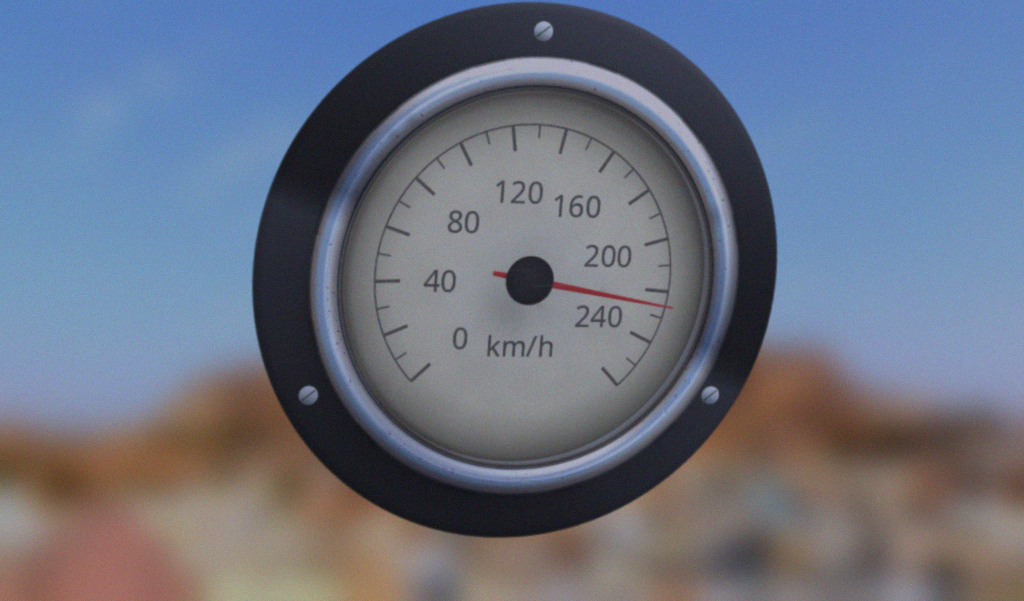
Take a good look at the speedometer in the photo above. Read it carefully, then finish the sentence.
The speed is 225 km/h
